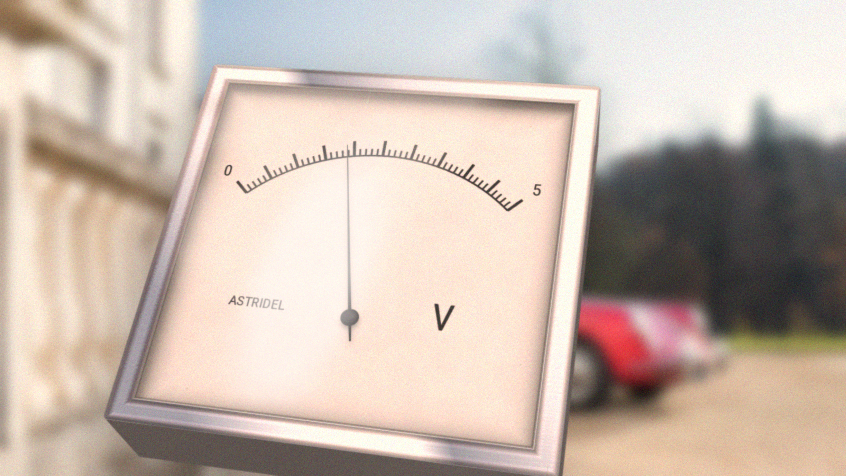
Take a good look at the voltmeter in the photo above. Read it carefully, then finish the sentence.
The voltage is 1.9 V
